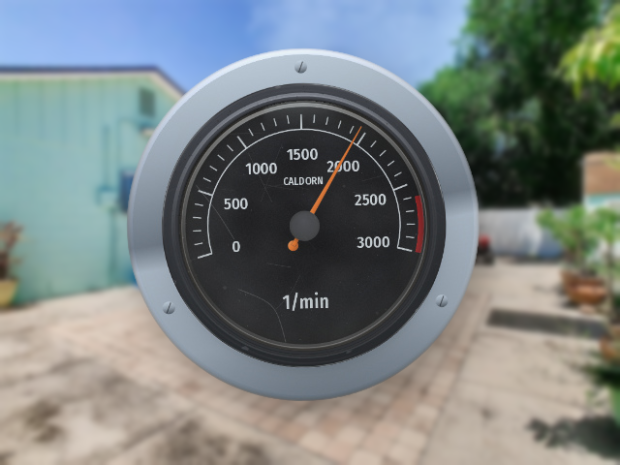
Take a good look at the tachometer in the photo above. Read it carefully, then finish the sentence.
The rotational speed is 1950 rpm
